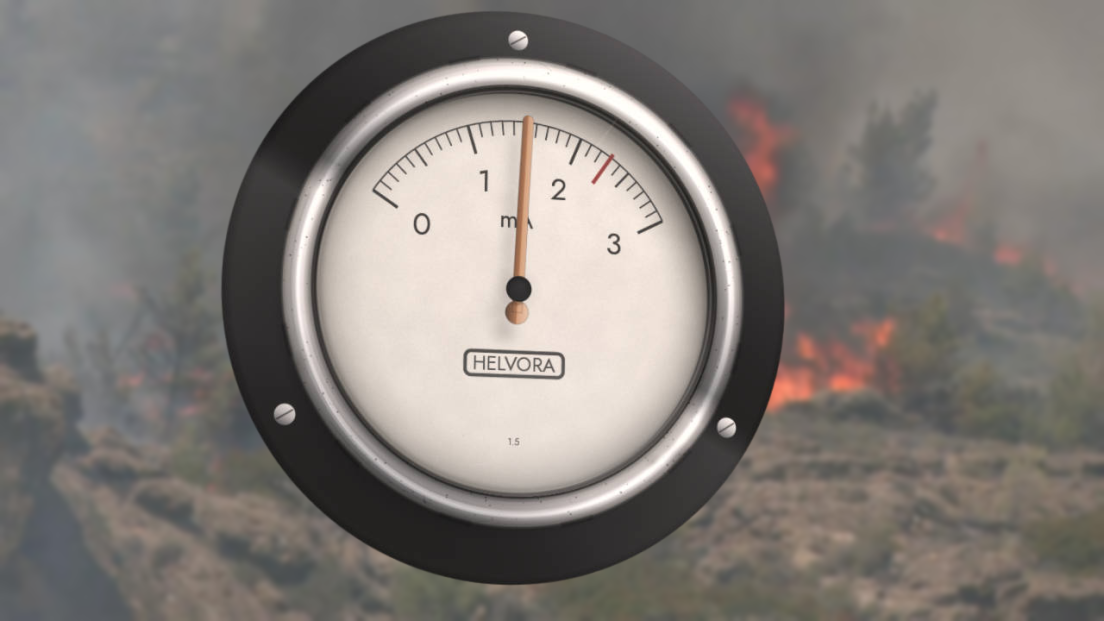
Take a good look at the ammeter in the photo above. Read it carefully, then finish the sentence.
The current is 1.5 mA
